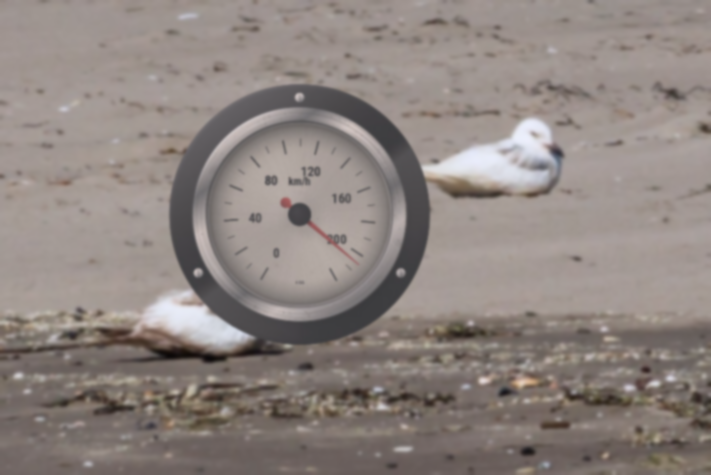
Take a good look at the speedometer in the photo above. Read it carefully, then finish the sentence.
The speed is 205 km/h
